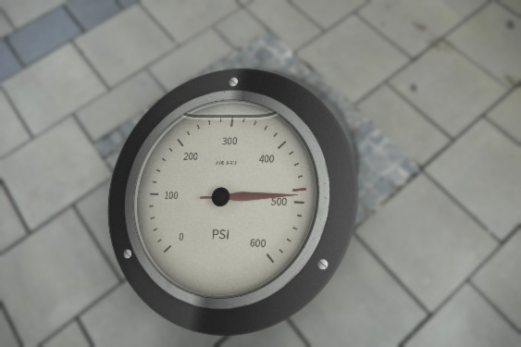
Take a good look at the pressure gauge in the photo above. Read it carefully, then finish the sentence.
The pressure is 490 psi
